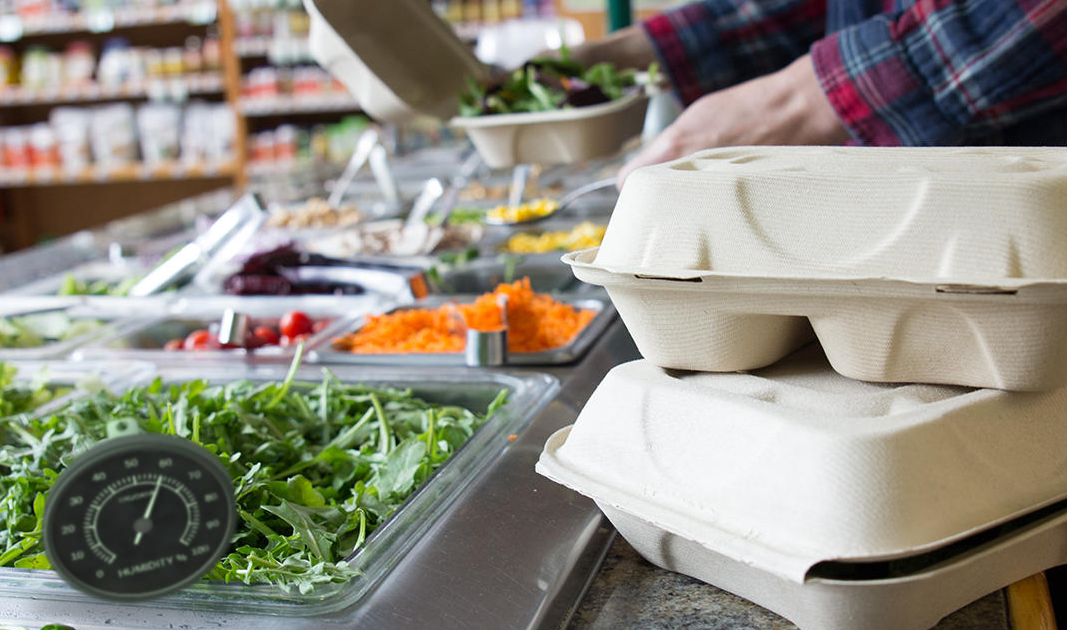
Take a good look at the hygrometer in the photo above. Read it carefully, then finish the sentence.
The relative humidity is 60 %
